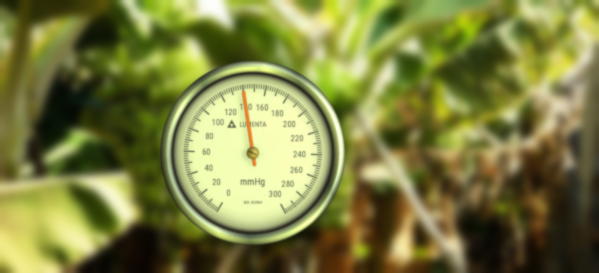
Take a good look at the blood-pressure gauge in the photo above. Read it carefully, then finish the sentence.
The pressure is 140 mmHg
